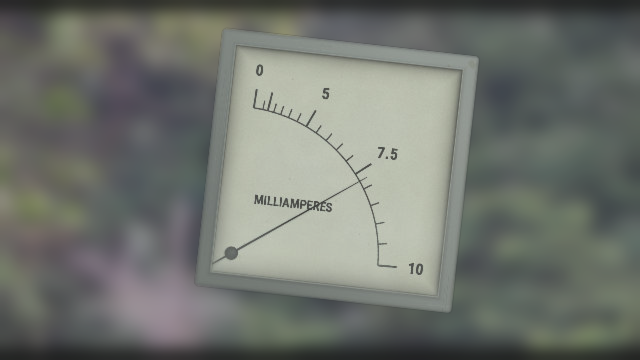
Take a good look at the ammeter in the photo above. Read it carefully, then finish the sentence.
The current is 7.75 mA
